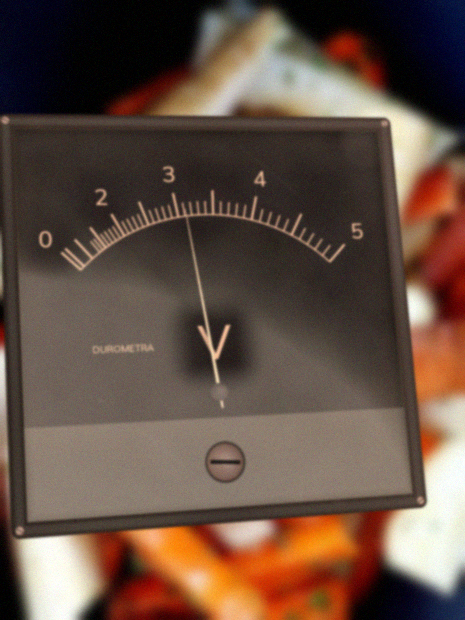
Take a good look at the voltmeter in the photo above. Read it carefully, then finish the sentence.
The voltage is 3.1 V
